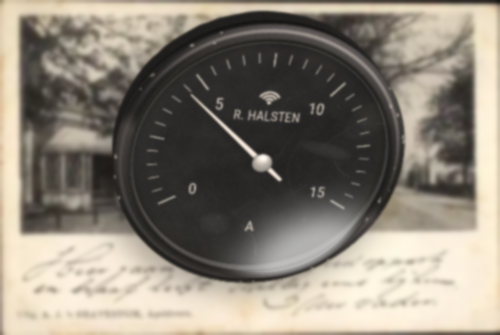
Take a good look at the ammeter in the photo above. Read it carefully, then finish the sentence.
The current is 4.5 A
